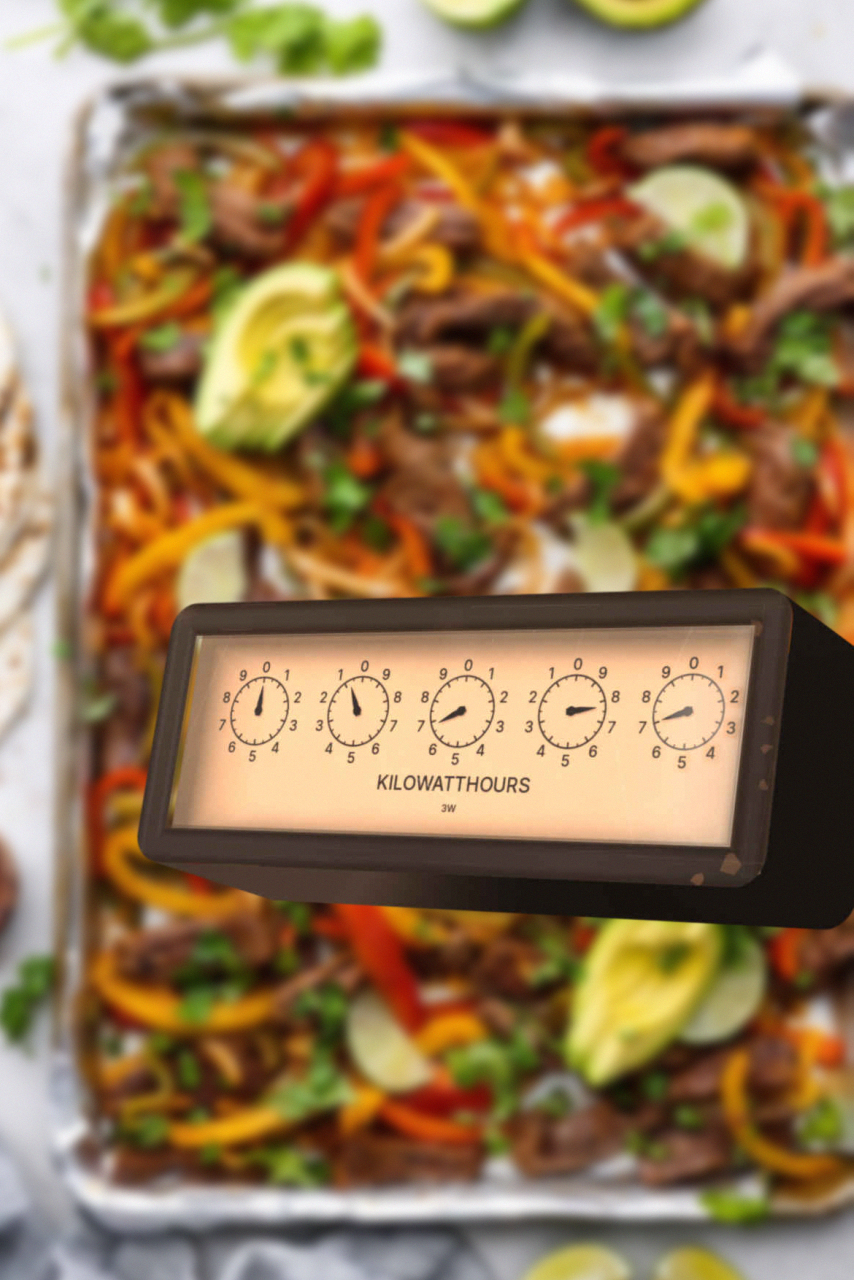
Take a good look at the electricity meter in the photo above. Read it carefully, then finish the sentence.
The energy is 677 kWh
